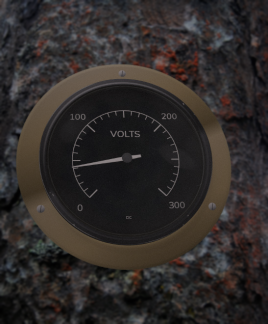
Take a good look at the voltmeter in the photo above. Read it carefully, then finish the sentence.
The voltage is 40 V
